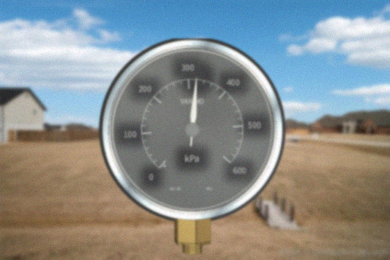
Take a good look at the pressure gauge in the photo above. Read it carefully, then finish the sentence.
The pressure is 320 kPa
